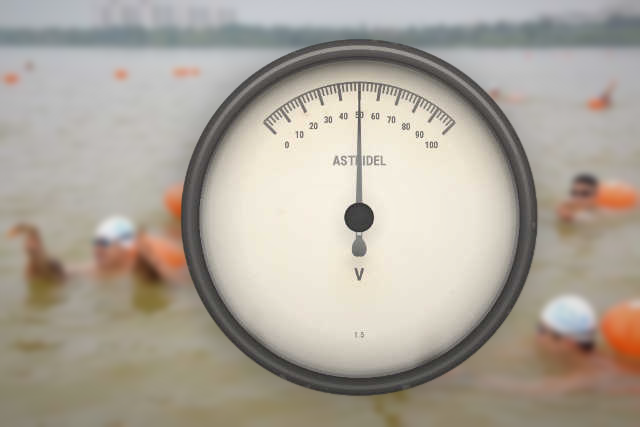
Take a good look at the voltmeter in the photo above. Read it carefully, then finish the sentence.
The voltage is 50 V
